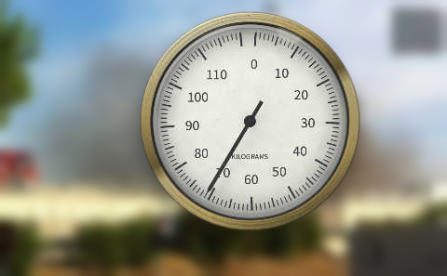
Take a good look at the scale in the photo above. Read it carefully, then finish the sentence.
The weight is 71 kg
